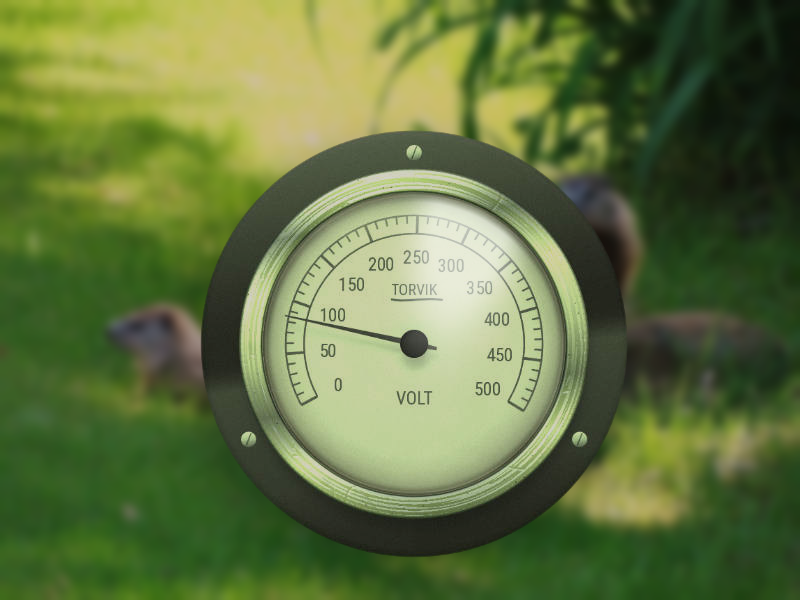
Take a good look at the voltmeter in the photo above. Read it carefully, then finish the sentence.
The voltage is 85 V
